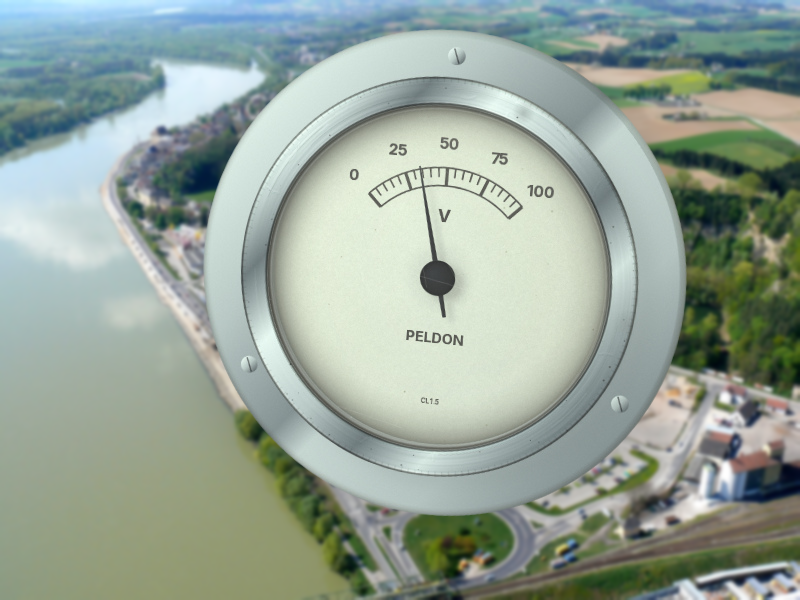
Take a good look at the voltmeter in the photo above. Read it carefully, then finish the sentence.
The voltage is 35 V
